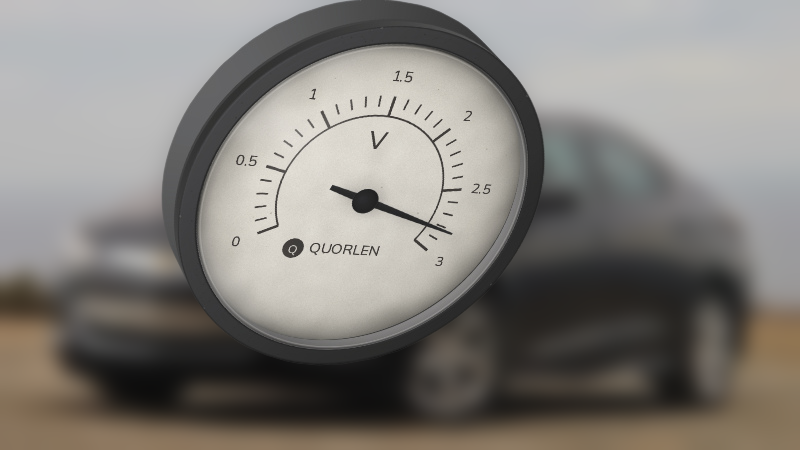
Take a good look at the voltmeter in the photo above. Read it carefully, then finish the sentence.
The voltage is 2.8 V
